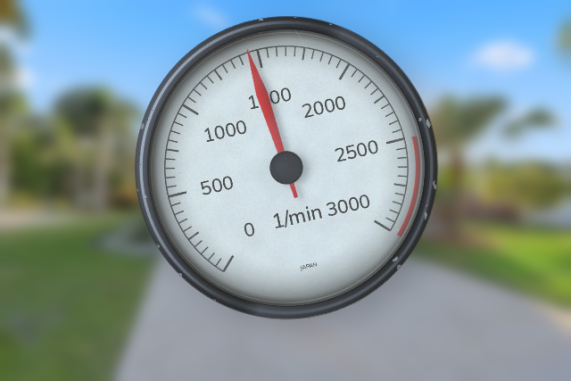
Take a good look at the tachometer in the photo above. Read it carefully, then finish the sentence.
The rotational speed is 1450 rpm
